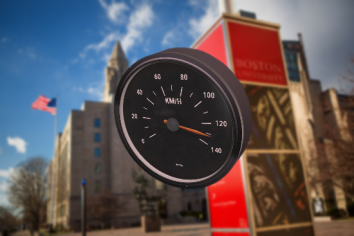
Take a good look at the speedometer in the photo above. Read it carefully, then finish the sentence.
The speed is 130 km/h
